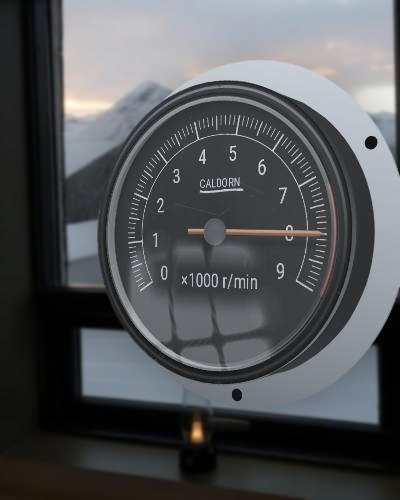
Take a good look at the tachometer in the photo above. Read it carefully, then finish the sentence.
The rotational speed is 8000 rpm
